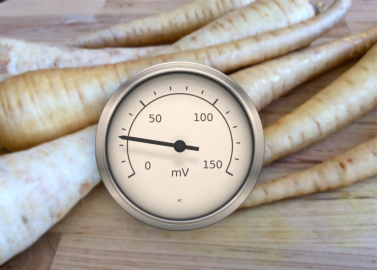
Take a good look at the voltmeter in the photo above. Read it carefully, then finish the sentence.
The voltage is 25 mV
